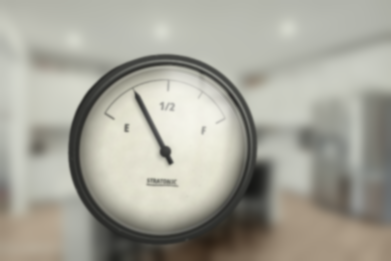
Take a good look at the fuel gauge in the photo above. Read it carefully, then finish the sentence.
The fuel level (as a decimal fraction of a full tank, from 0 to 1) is 0.25
